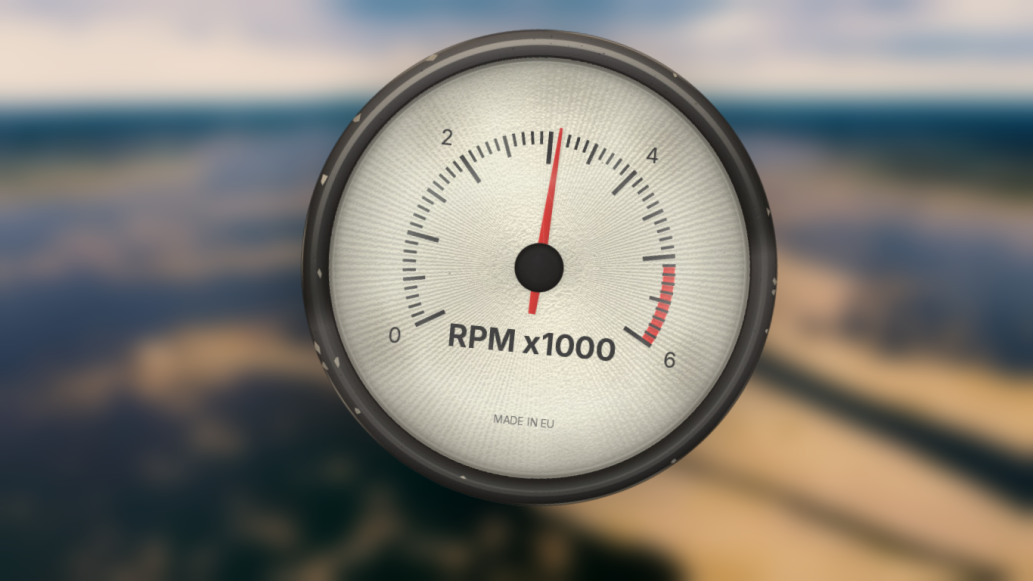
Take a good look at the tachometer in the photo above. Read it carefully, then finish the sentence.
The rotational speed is 3100 rpm
